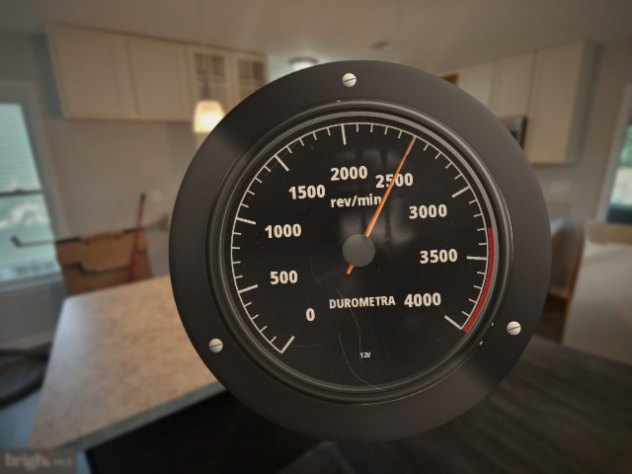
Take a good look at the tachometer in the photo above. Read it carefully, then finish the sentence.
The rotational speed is 2500 rpm
